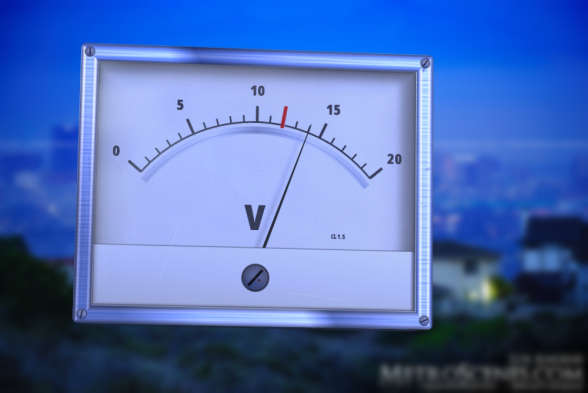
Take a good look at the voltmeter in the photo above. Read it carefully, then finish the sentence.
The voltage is 14 V
